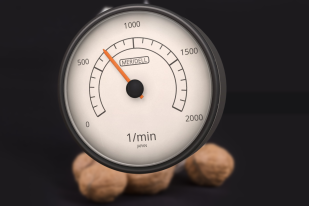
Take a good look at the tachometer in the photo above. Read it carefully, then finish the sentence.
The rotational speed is 700 rpm
